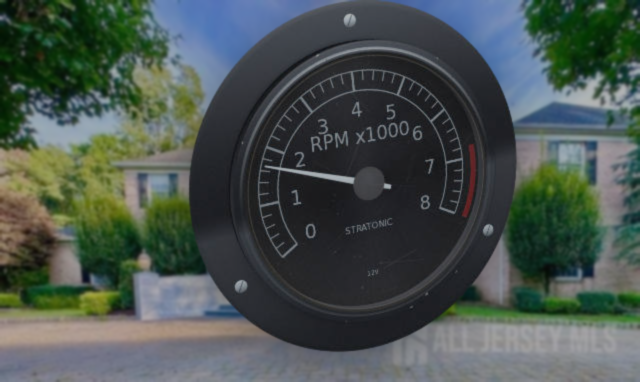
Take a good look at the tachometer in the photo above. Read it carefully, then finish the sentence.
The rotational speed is 1700 rpm
